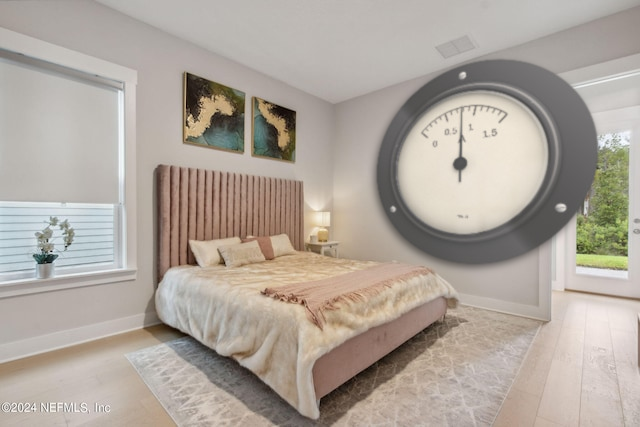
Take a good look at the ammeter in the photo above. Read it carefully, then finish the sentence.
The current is 0.8 A
